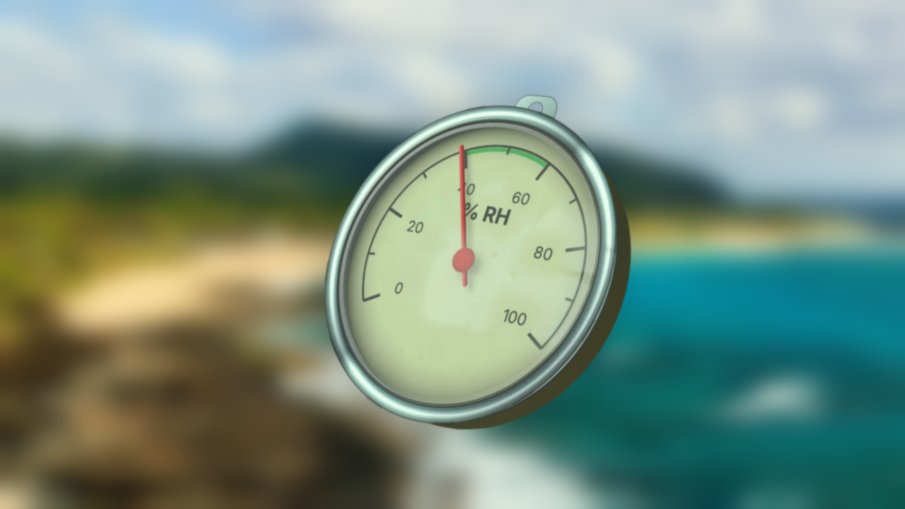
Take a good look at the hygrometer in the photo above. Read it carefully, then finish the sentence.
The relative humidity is 40 %
